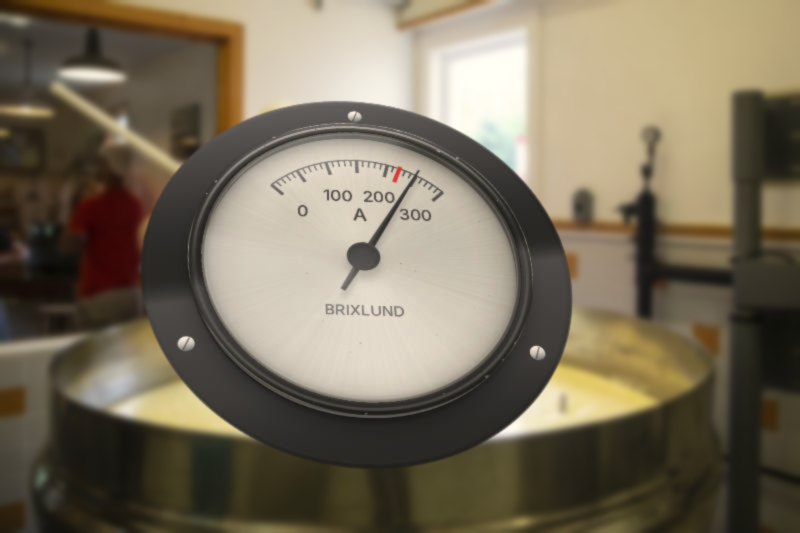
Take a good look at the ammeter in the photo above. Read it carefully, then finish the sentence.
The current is 250 A
